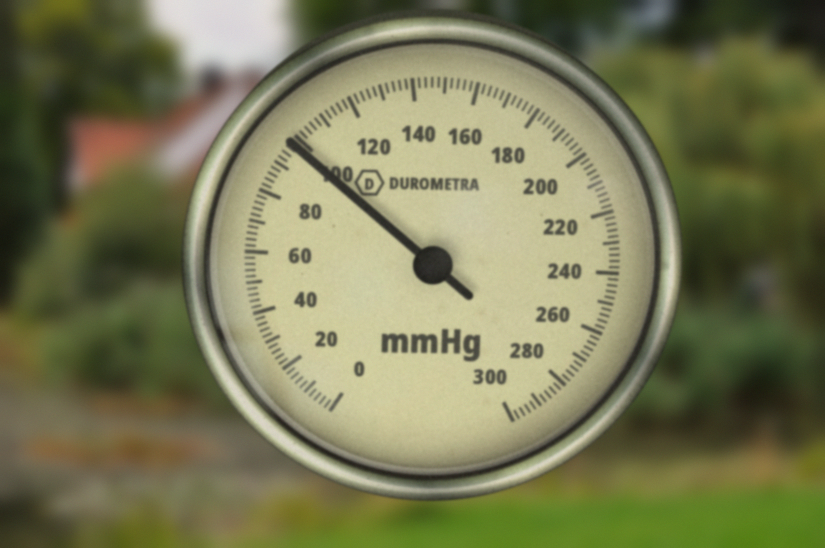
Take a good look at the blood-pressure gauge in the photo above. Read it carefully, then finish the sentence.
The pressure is 98 mmHg
